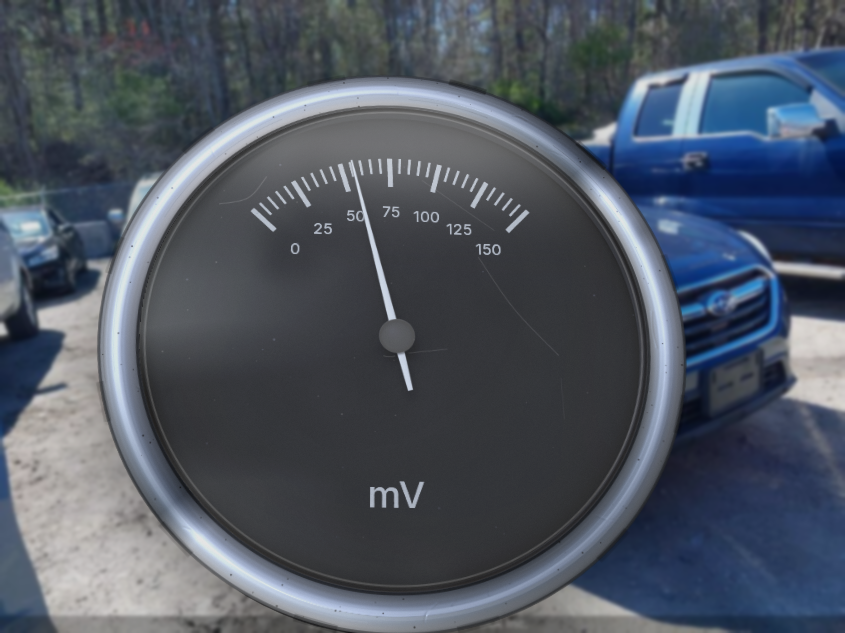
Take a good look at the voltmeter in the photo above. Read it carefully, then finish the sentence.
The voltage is 55 mV
